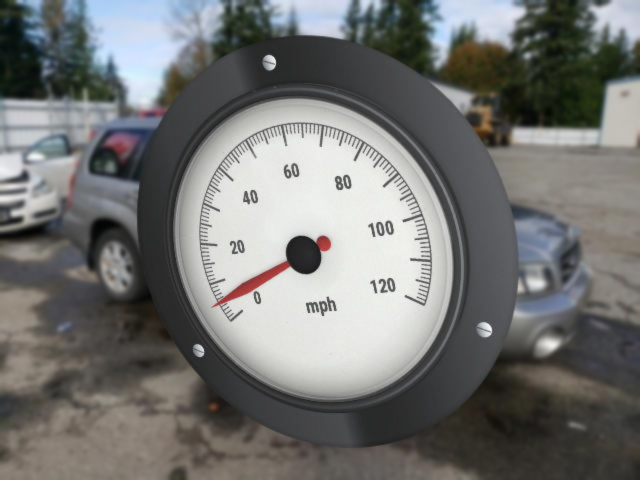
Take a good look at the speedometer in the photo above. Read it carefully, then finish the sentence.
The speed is 5 mph
